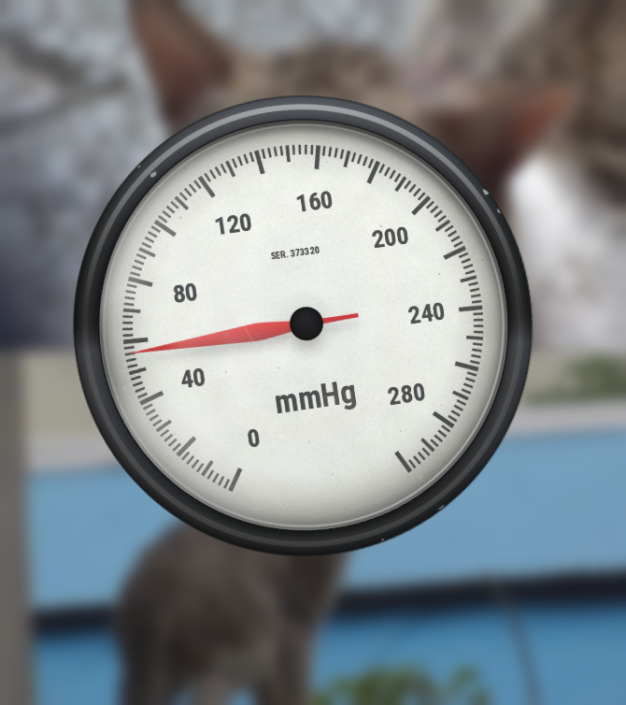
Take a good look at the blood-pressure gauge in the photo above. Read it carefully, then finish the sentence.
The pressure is 56 mmHg
